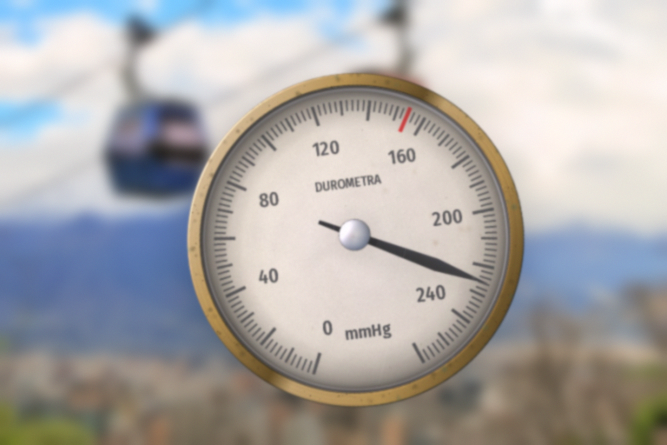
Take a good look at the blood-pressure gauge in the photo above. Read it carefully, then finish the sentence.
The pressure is 226 mmHg
